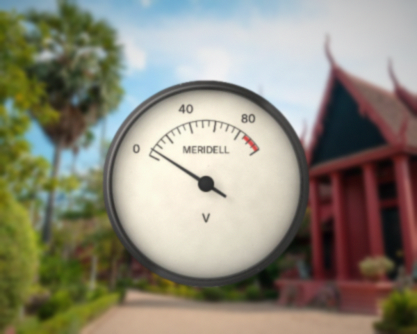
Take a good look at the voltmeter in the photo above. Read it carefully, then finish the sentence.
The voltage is 5 V
